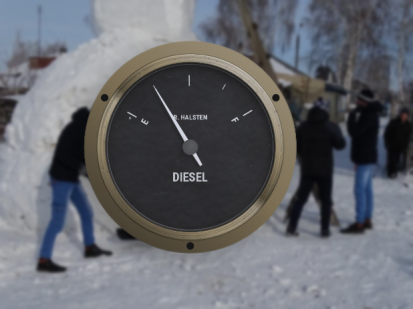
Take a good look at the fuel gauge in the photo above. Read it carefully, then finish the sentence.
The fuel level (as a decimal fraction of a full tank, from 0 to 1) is 0.25
